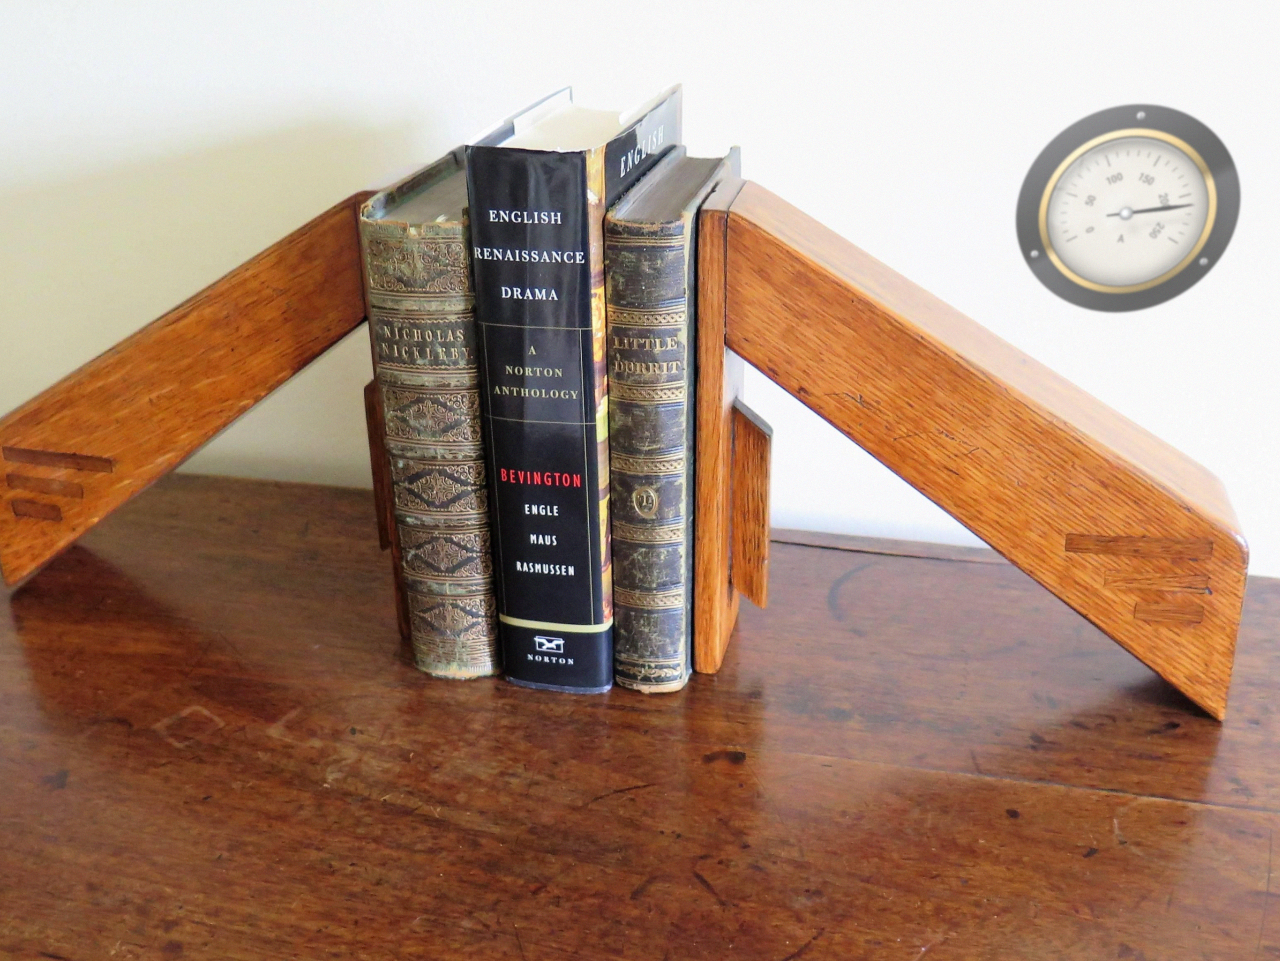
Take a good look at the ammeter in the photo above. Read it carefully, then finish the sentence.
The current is 210 A
